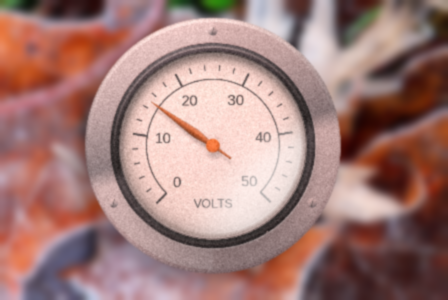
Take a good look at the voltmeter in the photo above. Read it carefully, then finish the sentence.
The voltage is 15 V
